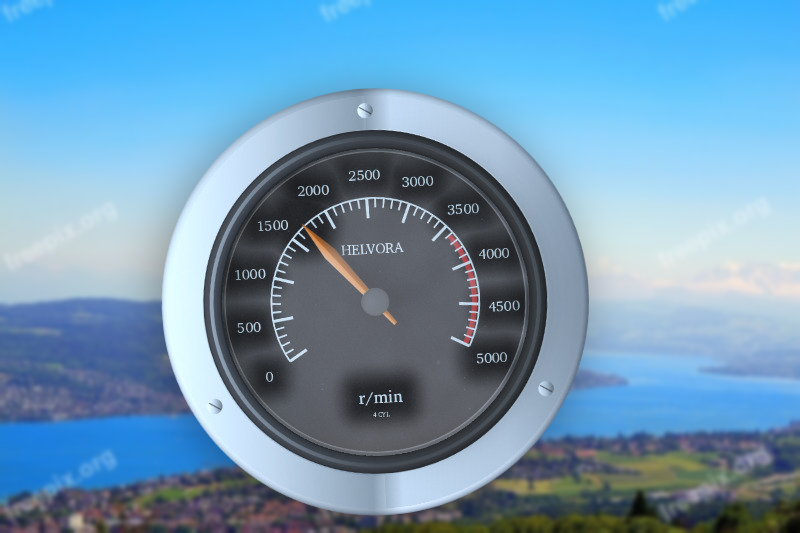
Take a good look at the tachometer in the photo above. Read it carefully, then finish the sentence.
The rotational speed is 1700 rpm
